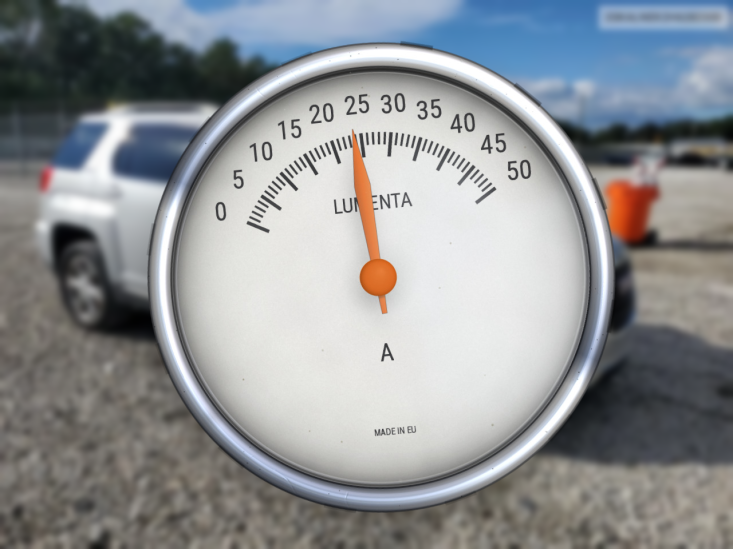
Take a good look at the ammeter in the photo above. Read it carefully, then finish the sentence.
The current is 24 A
